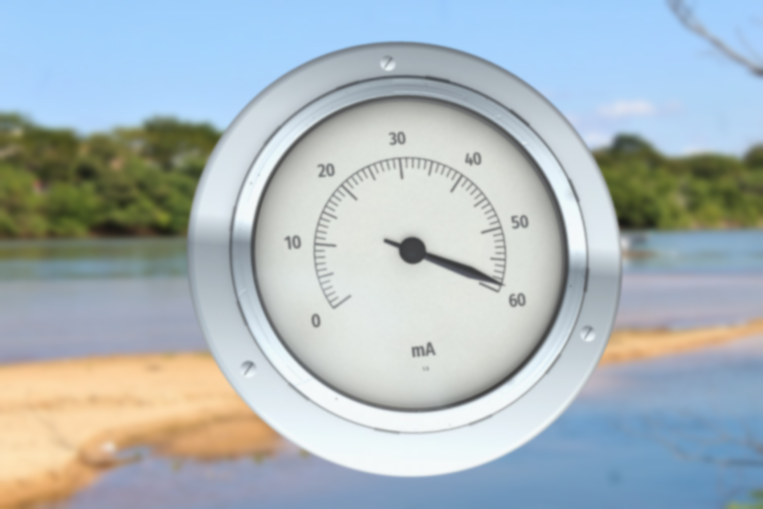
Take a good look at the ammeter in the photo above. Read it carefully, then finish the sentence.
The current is 59 mA
